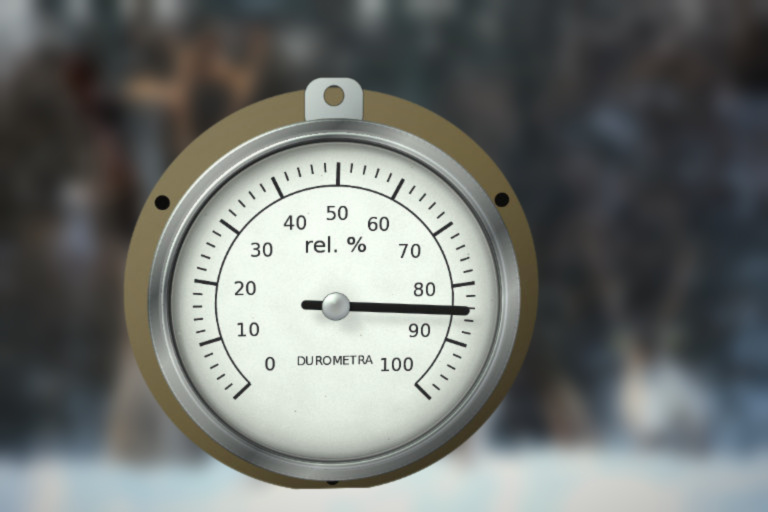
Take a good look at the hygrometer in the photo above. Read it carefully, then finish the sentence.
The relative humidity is 84 %
